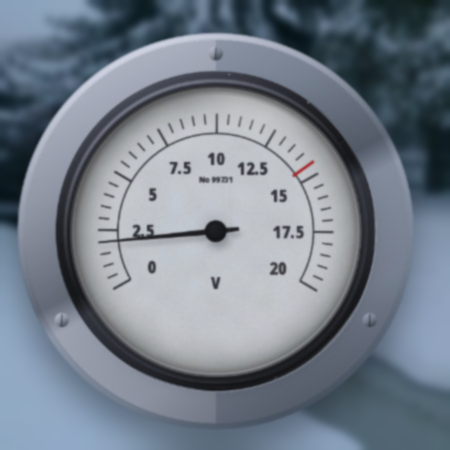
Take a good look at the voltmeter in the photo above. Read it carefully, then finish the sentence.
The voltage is 2 V
